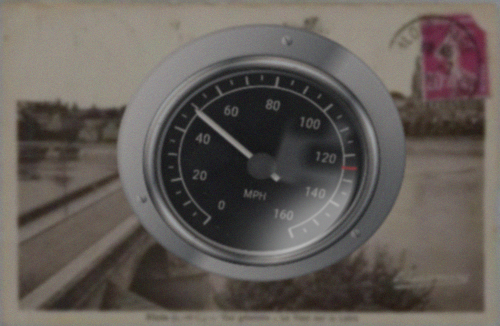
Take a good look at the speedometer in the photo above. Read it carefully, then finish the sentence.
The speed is 50 mph
